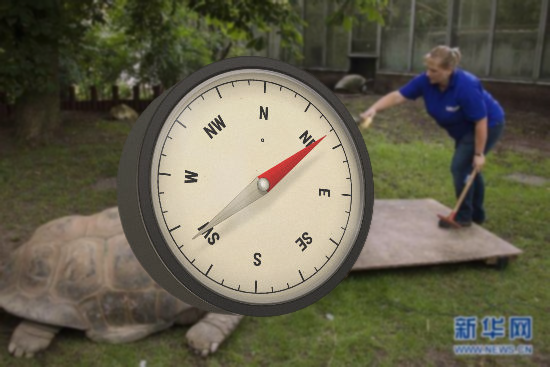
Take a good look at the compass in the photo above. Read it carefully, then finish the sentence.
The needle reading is 50 °
